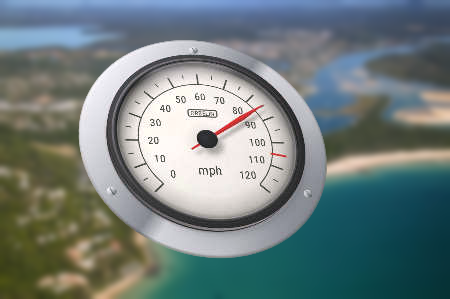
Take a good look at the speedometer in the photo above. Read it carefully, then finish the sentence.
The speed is 85 mph
